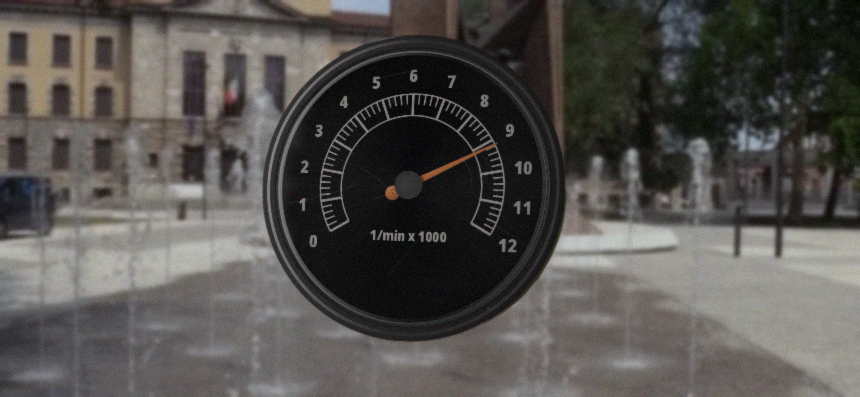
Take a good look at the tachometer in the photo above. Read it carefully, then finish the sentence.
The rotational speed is 9200 rpm
